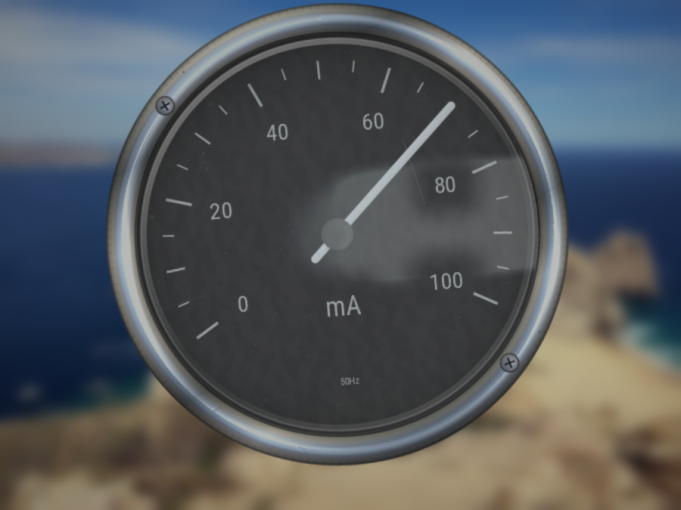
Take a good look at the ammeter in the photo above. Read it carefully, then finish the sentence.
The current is 70 mA
